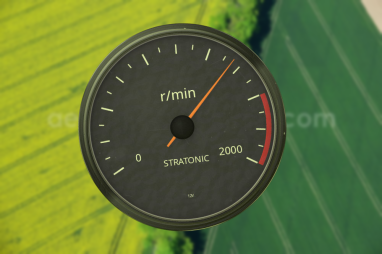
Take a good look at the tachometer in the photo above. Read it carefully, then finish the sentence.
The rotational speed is 1350 rpm
